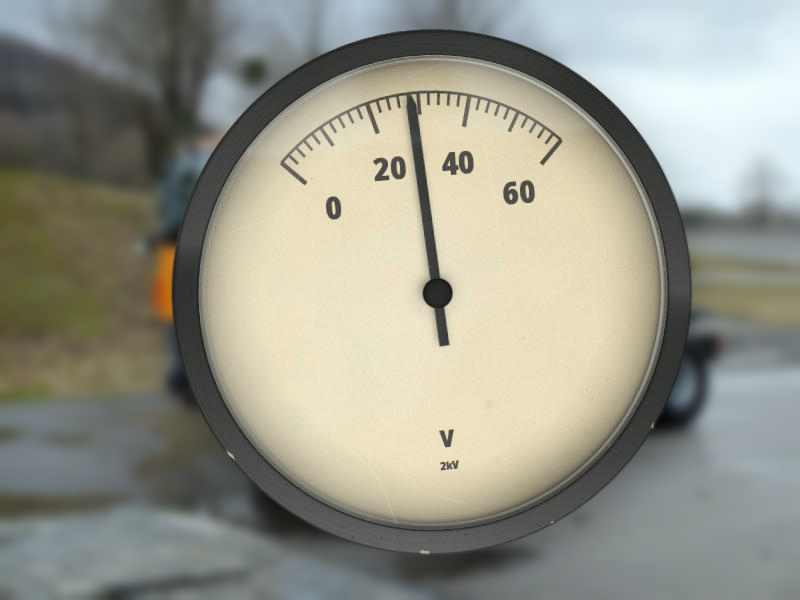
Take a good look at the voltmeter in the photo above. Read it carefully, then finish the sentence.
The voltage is 28 V
